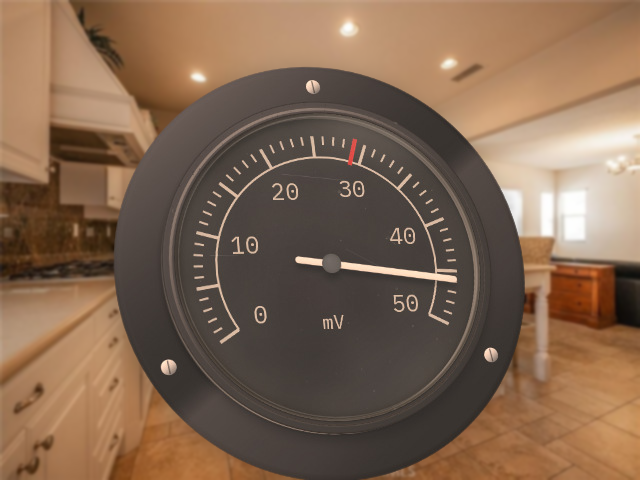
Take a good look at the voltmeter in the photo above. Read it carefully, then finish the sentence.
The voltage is 46 mV
